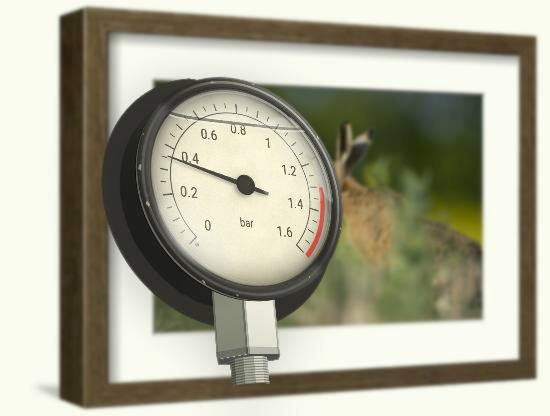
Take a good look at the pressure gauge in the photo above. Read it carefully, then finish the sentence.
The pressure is 0.35 bar
